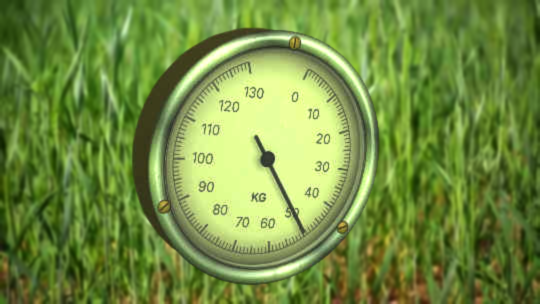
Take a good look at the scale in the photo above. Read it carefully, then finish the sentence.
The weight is 50 kg
